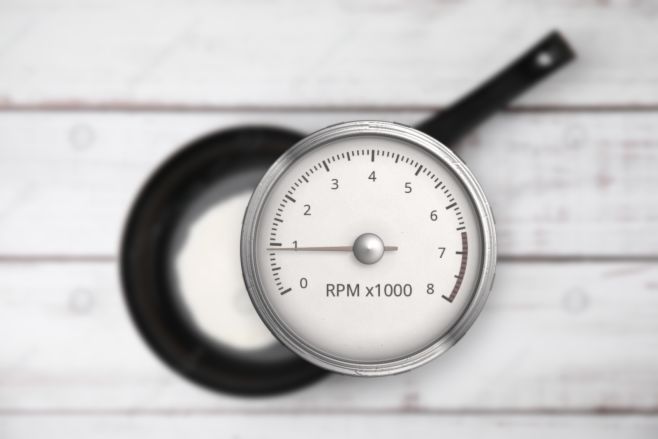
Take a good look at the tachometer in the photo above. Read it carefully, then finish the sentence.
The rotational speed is 900 rpm
